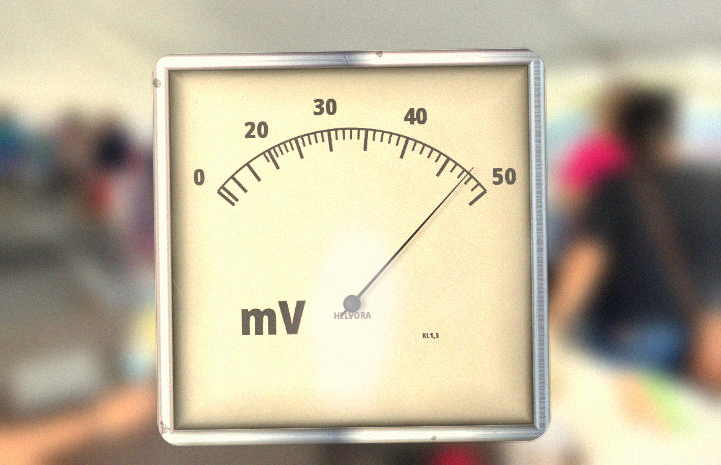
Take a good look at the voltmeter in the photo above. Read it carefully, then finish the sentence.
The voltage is 47.5 mV
